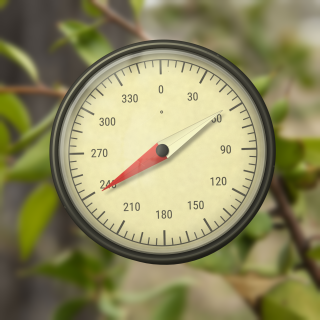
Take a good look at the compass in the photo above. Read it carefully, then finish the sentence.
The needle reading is 237.5 °
